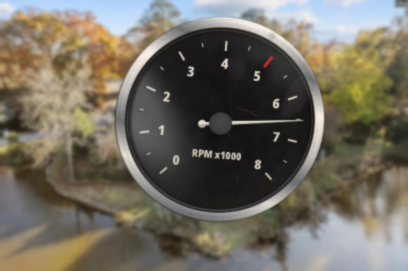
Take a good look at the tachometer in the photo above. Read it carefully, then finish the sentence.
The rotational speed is 6500 rpm
